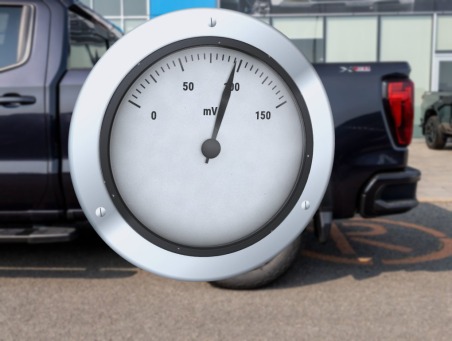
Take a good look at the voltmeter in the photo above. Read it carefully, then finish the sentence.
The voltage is 95 mV
